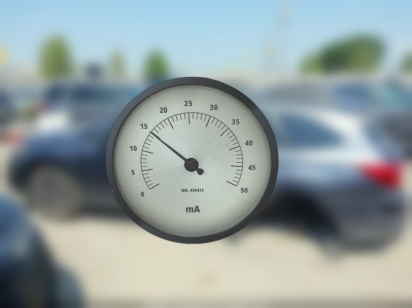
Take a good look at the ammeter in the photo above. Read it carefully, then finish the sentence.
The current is 15 mA
